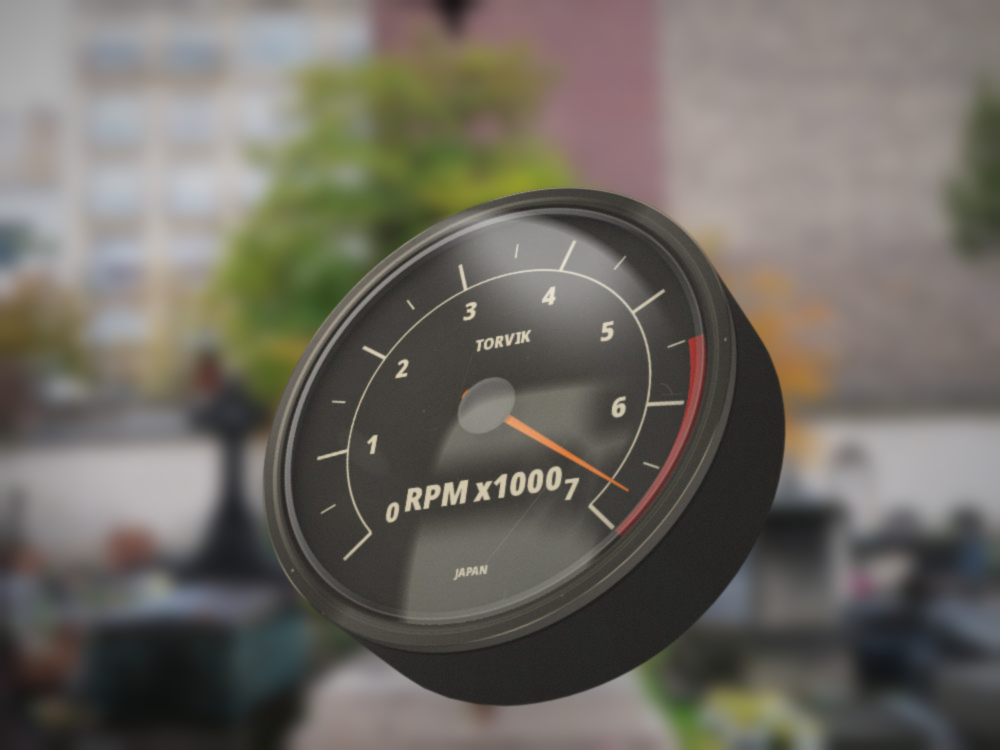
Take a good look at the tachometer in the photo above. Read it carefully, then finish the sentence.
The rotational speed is 6750 rpm
